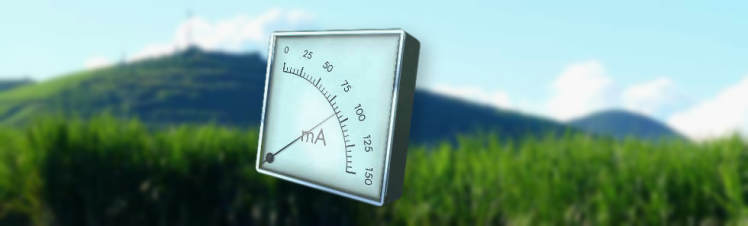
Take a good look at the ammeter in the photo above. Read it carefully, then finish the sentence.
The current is 90 mA
